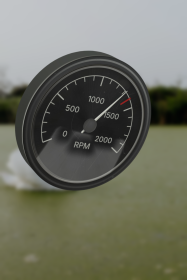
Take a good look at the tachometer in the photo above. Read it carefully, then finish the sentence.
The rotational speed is 1300 rpm
